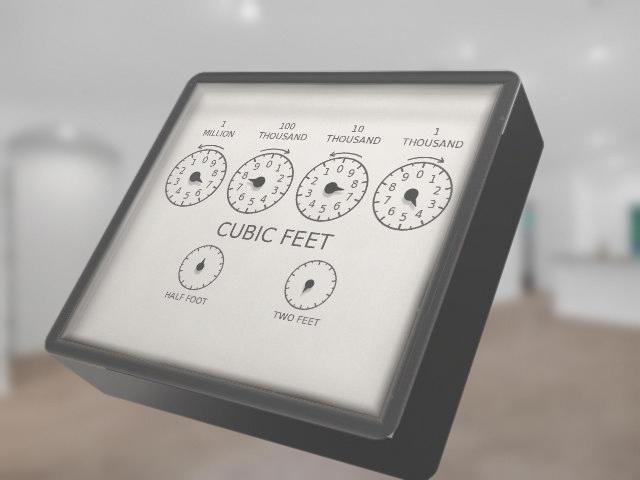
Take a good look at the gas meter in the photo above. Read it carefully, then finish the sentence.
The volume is 677400 ft³
